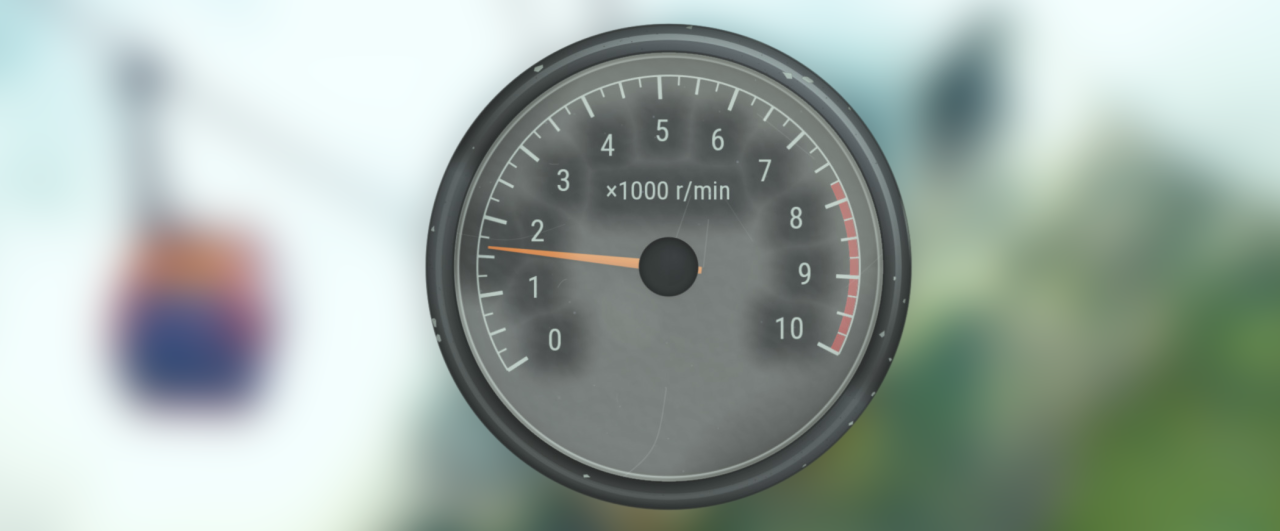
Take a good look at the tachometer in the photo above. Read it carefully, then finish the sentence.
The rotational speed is 1625 rpm
